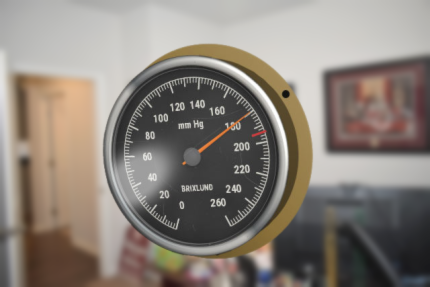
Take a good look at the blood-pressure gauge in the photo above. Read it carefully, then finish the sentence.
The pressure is 180 mmHg
